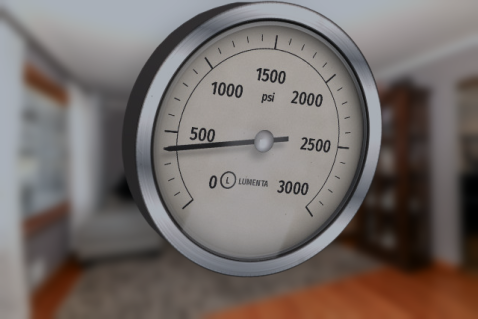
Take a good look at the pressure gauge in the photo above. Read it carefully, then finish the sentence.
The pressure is 400 psi
